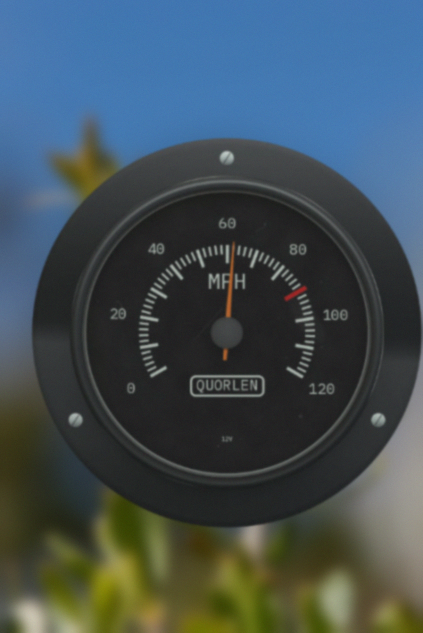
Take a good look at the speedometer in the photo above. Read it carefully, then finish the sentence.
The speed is 62 mph
